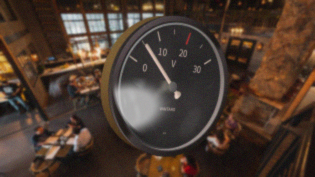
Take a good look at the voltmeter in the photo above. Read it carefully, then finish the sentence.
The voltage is 5 V
